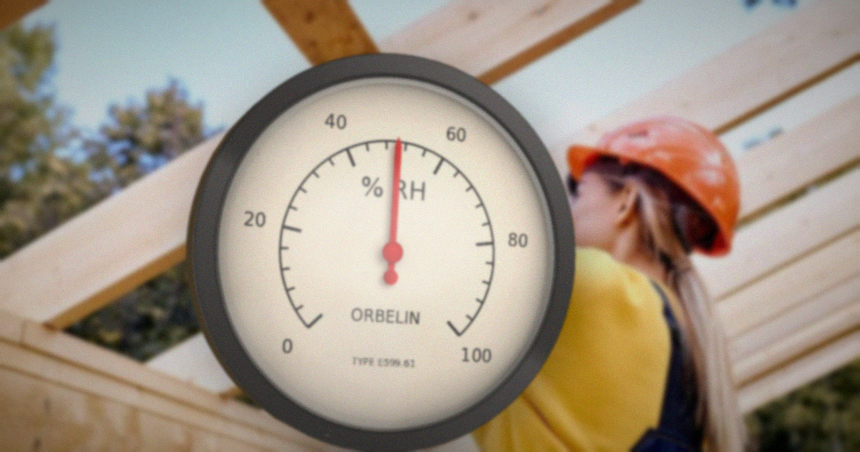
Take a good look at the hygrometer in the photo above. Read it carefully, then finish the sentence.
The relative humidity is 50 %
